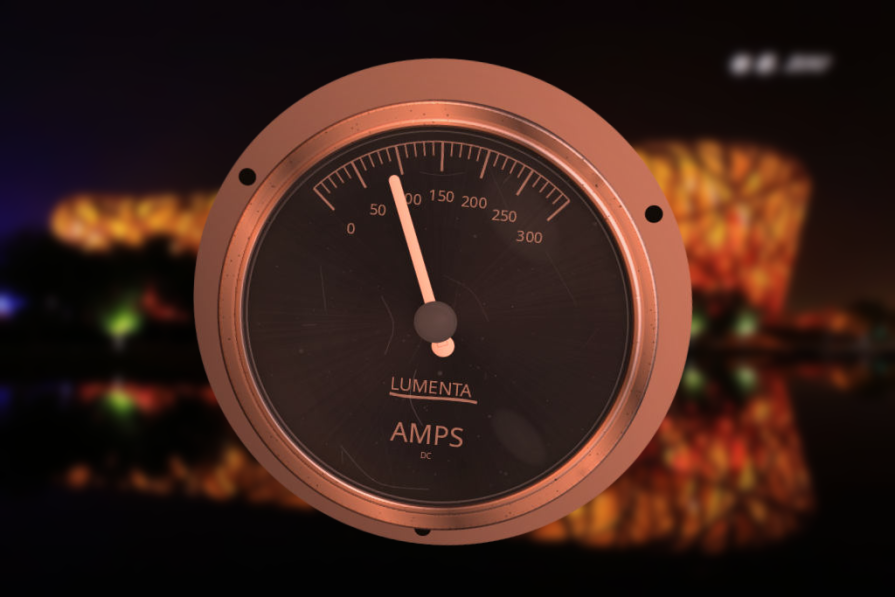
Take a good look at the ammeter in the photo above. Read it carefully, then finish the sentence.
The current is 90 A
